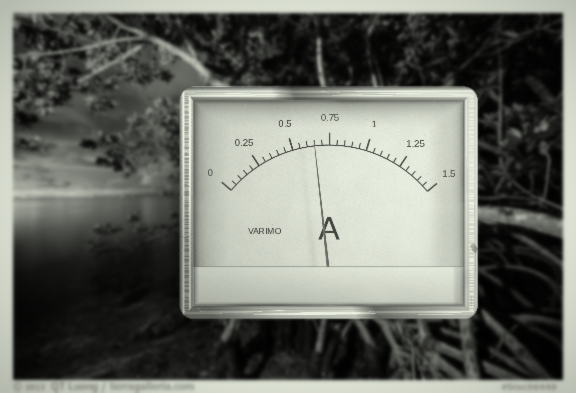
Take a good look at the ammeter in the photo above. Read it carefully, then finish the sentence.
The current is 0.65 A
